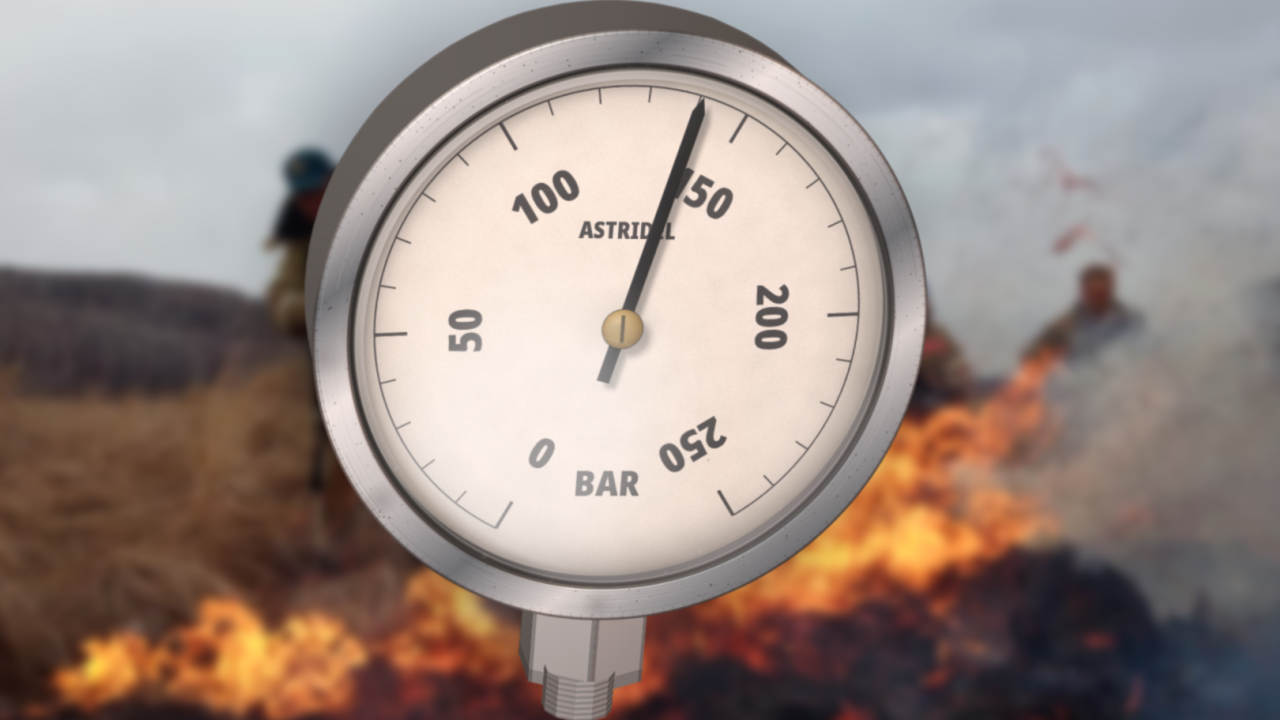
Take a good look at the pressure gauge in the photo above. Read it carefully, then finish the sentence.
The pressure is 140 bar
